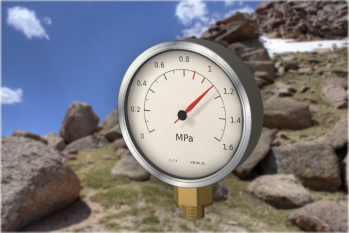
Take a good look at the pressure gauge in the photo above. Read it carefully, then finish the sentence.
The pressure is 1.1 MPa
